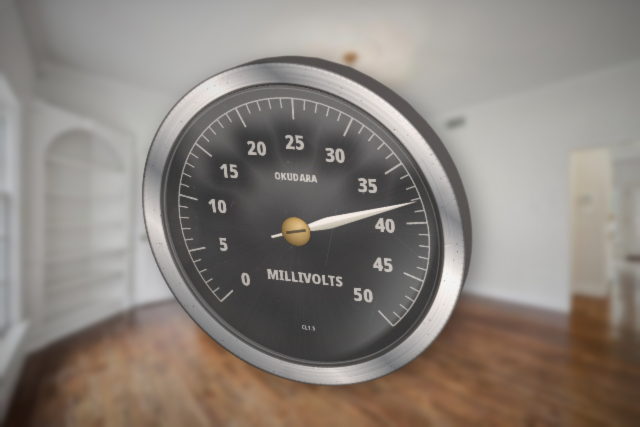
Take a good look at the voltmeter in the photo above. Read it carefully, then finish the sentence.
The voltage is 38 mV
